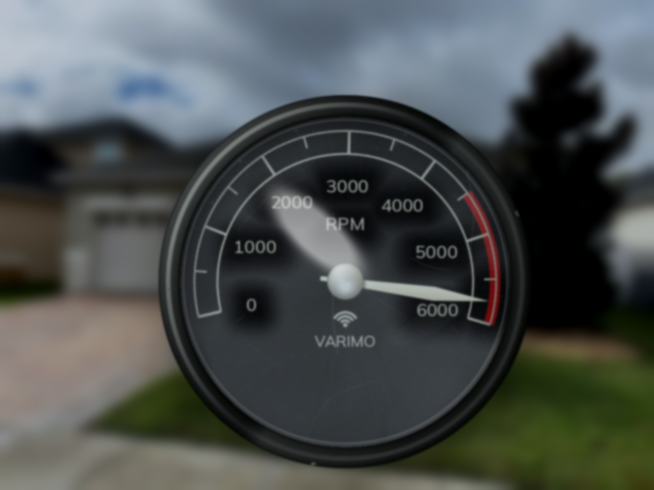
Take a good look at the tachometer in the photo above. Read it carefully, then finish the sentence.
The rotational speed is 5750 rpm
